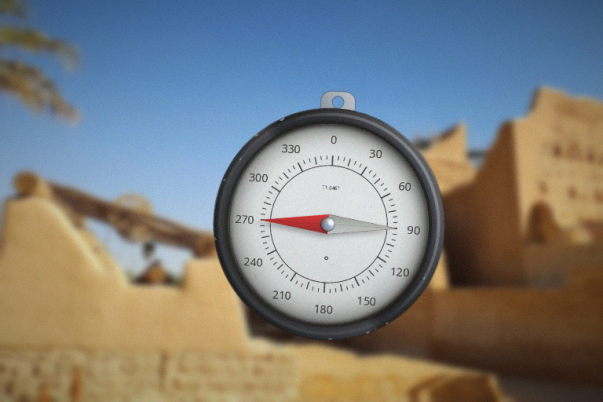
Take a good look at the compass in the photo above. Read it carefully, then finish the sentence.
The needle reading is 270 °
